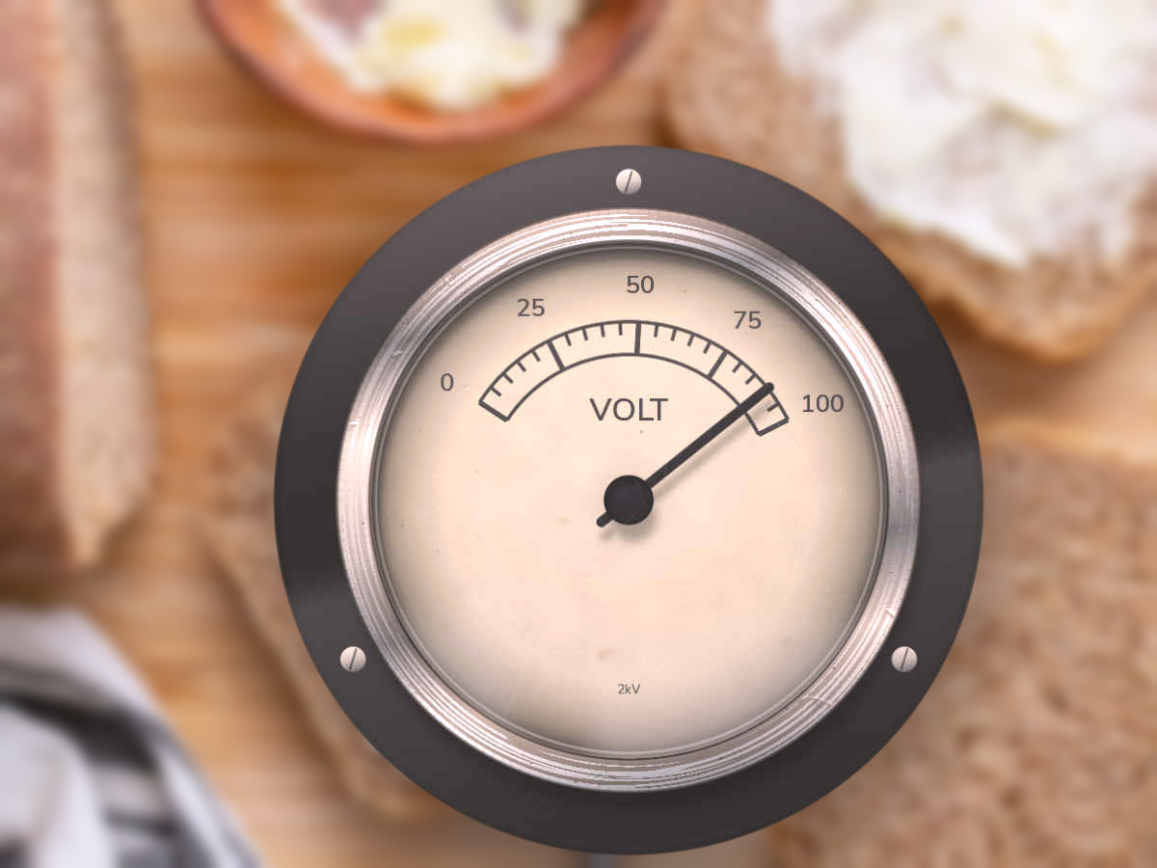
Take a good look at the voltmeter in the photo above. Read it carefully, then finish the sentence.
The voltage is 90 V
